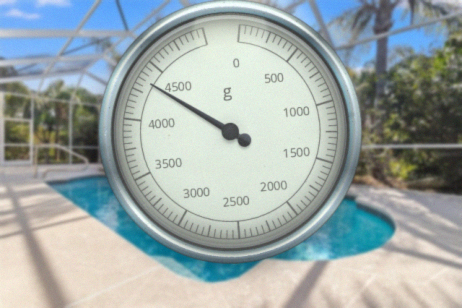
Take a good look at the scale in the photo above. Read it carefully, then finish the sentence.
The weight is 4350 g
